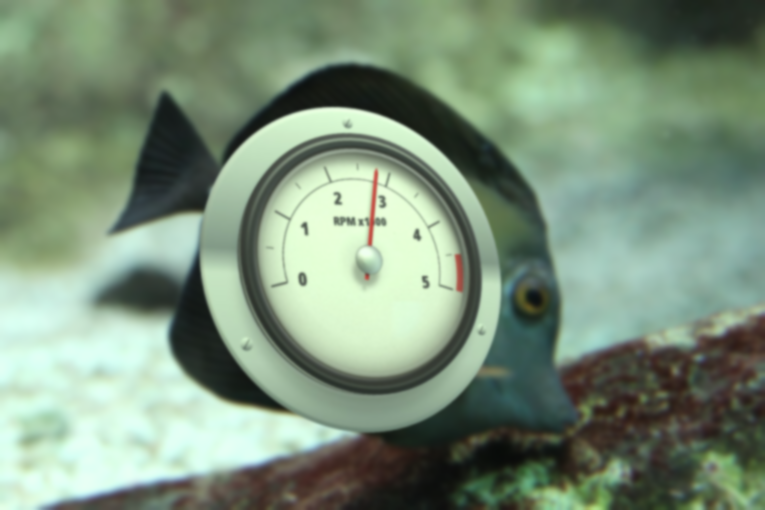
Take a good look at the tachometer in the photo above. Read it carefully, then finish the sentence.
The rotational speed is 2750 rpm
